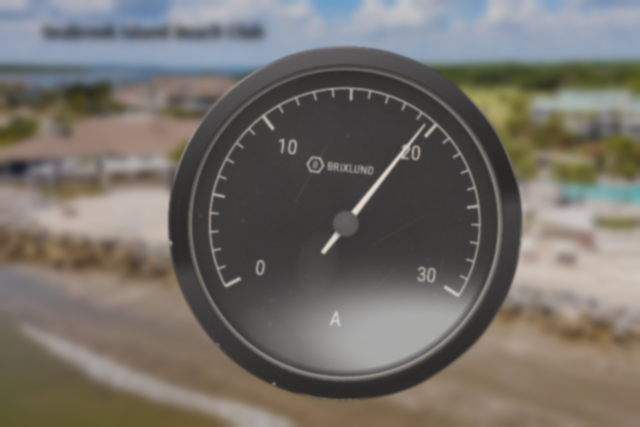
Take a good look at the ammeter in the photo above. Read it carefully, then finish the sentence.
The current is 19.5 A
